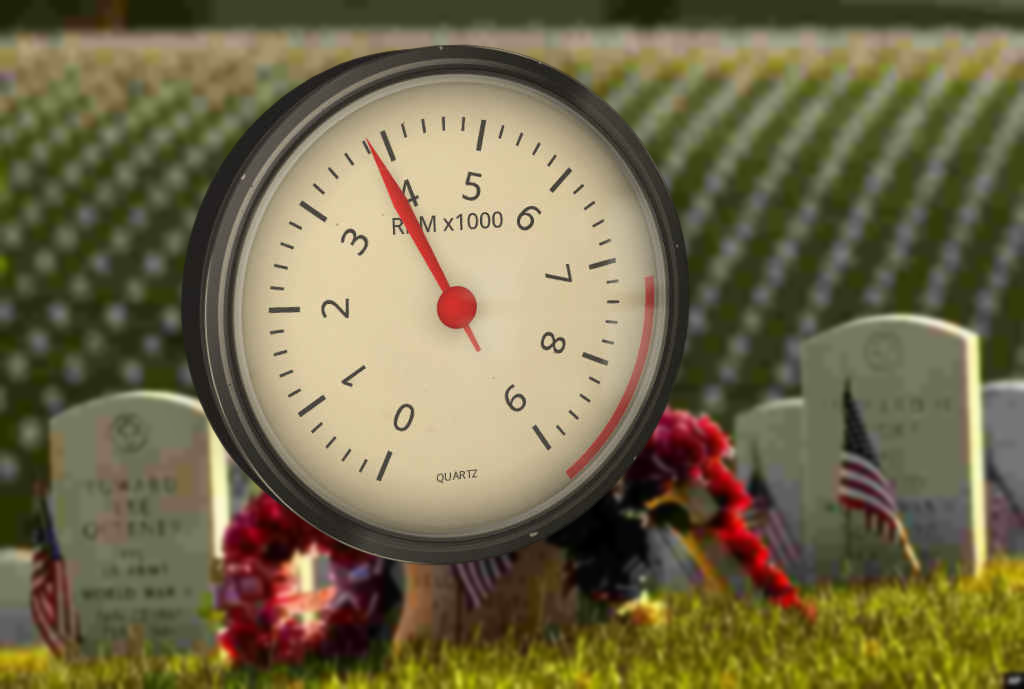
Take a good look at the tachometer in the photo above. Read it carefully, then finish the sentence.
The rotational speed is 3800 rpm
